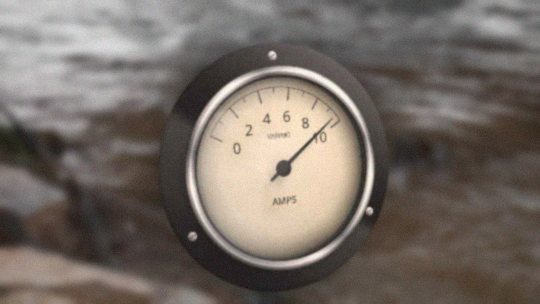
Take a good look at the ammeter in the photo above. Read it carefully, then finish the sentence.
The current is 9.5 A
